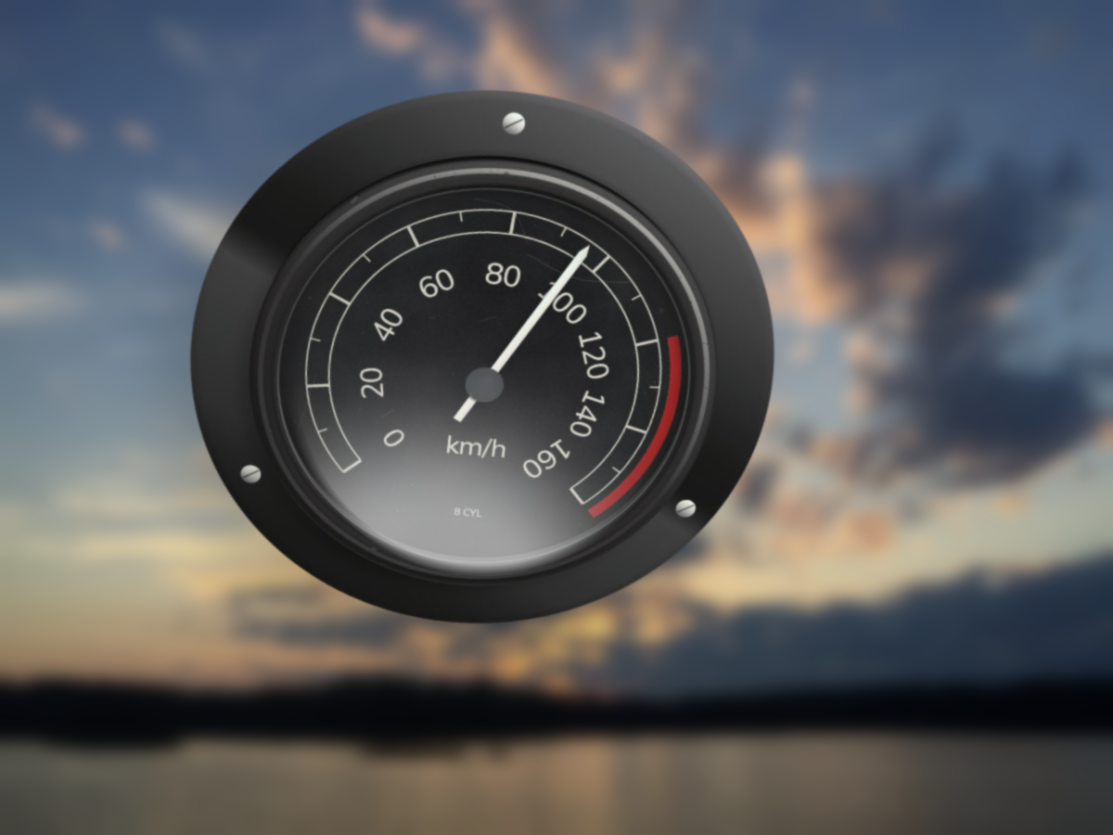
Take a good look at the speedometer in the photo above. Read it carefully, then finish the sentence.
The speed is 95 km/h
